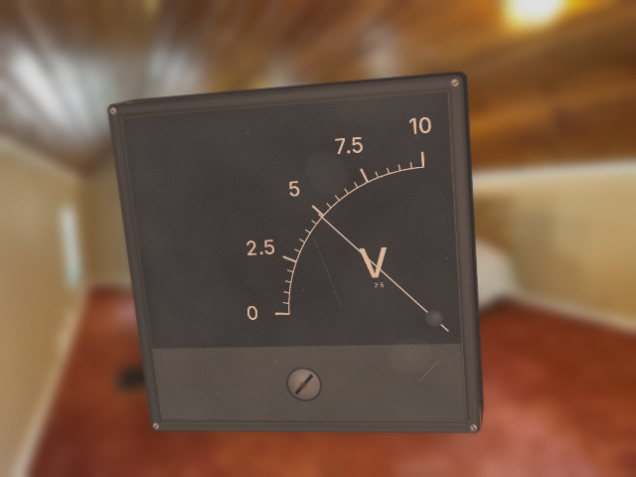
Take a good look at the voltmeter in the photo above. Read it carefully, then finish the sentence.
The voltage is 5 V
